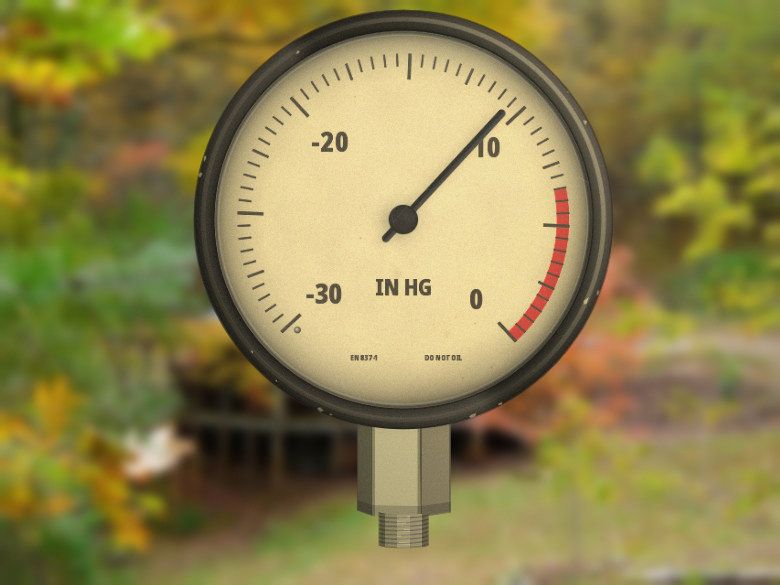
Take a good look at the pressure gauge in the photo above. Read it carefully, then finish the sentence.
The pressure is -10.5 inHg
